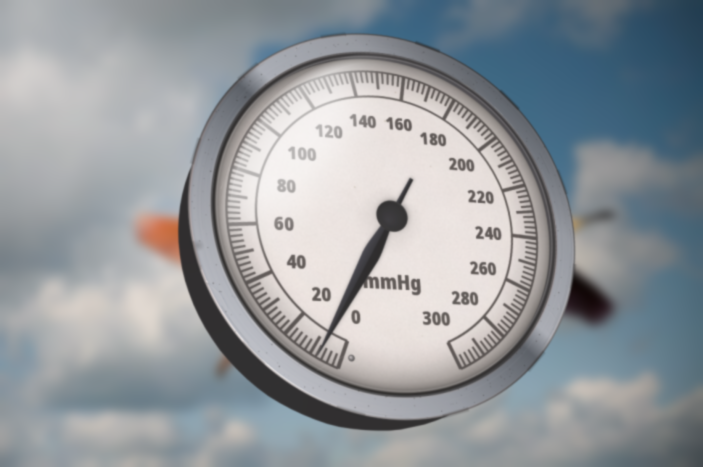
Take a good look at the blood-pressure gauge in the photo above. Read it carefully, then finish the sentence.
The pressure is 8 mmHg
